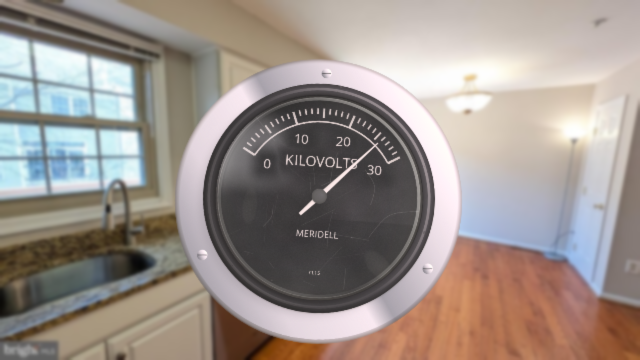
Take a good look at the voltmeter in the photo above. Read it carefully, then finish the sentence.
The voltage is 26 kV
